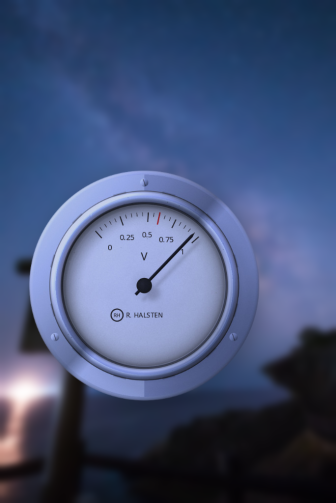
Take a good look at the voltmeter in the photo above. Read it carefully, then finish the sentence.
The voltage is 0.95 V
